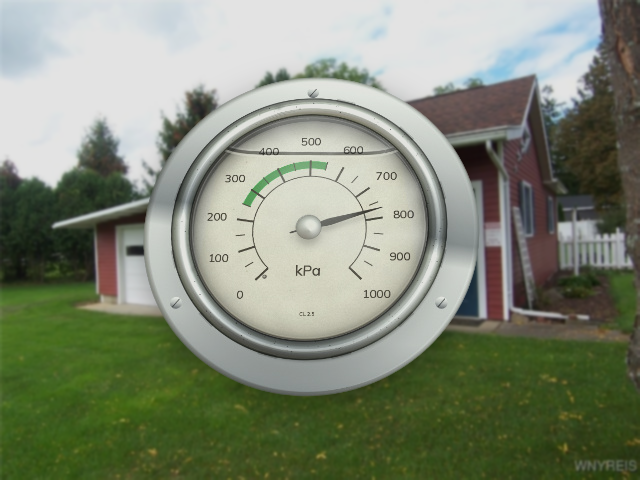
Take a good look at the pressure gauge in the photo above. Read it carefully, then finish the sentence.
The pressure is 775 kPa
